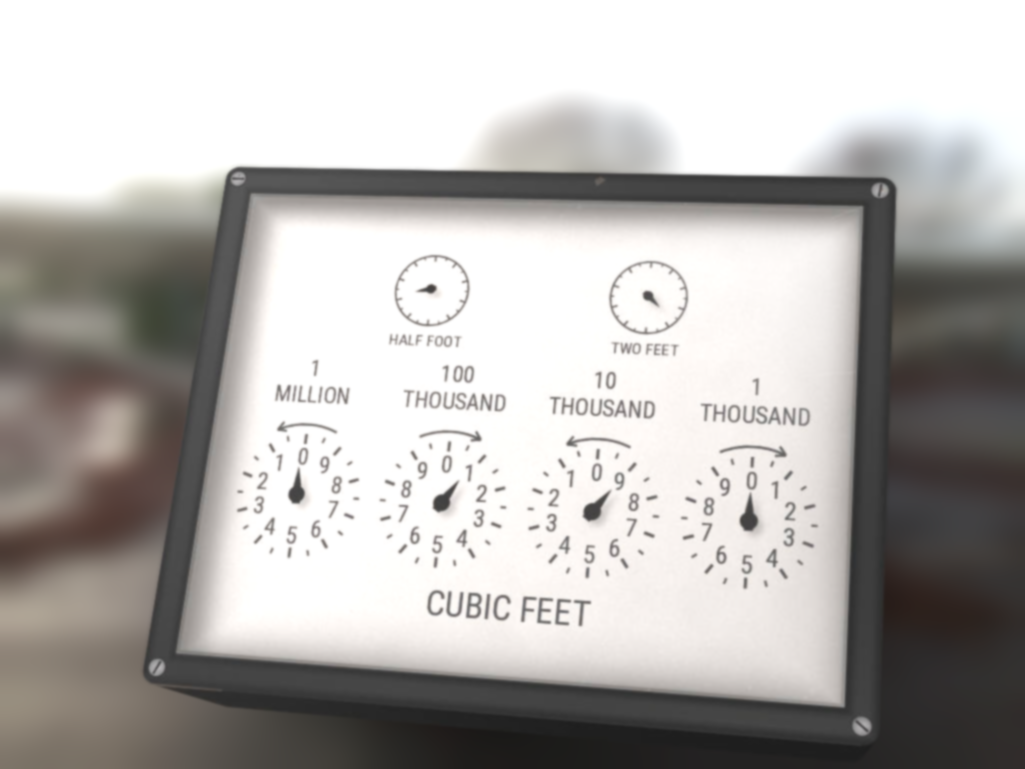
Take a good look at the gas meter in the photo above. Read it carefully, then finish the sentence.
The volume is 9000 ft³
